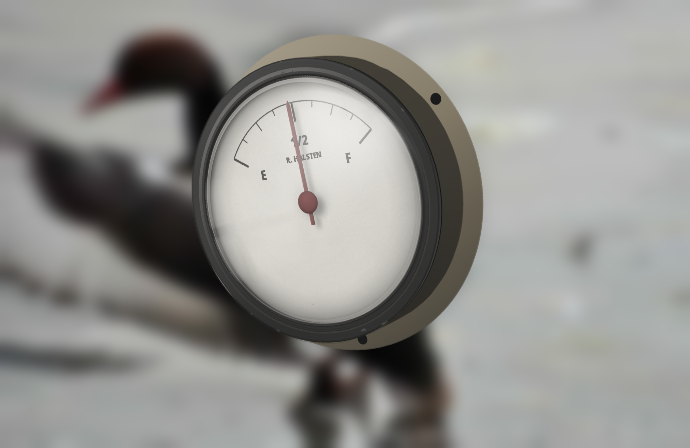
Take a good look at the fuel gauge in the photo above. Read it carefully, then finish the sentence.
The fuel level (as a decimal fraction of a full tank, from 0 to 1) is 0.5
